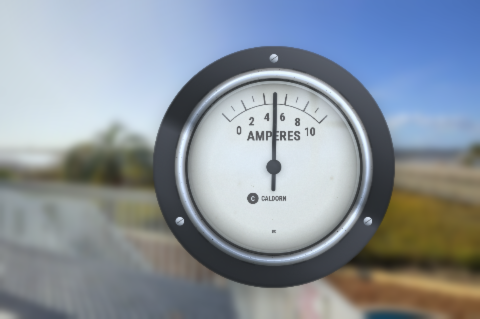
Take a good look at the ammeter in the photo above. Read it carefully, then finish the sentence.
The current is 5 A
